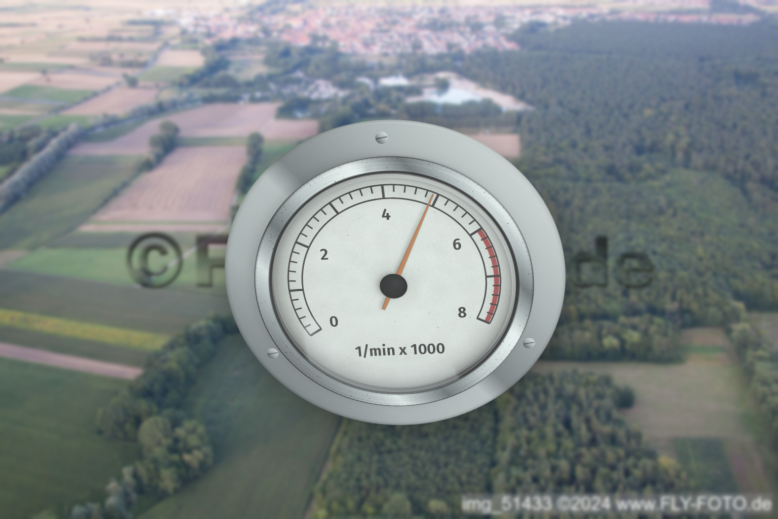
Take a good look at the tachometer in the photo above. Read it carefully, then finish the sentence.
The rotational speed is 4900 rpm
